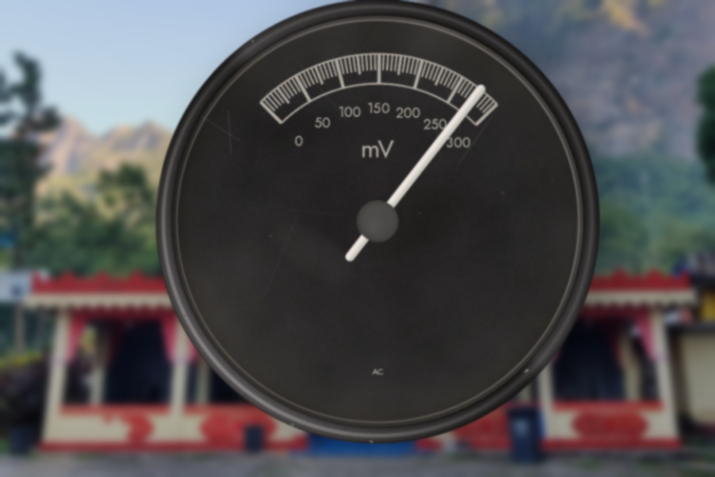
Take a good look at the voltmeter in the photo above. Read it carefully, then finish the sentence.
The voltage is 275 mV
